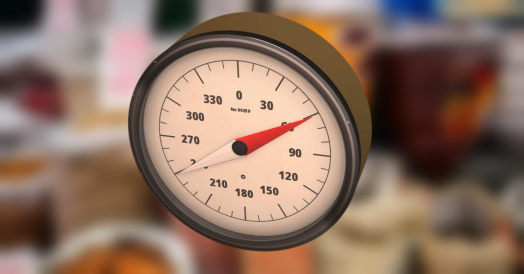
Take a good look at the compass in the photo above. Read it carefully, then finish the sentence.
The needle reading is 60 °
